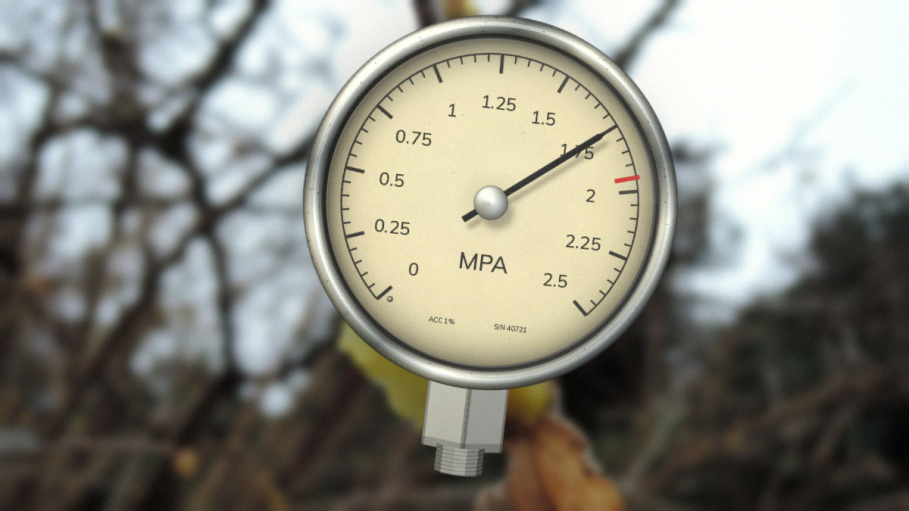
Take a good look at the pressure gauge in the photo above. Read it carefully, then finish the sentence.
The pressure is 1.75 MPa
